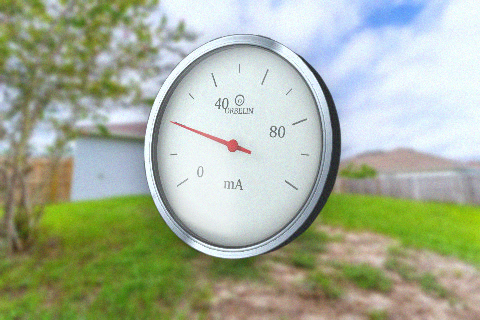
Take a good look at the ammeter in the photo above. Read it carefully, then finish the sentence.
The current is 20 mA
